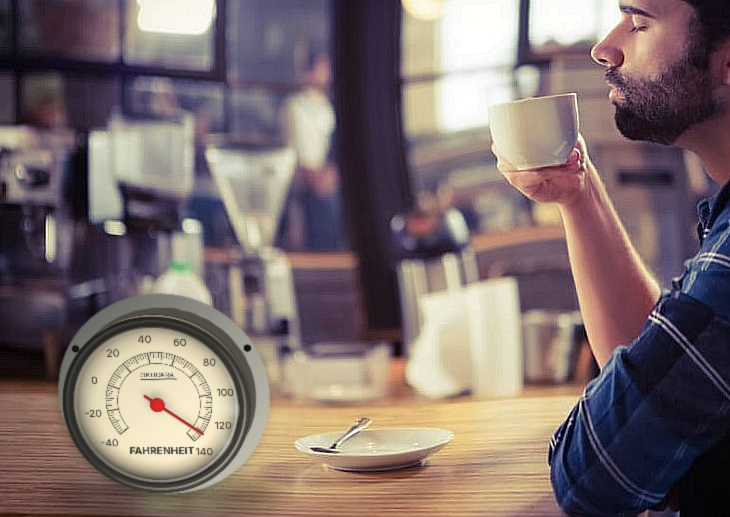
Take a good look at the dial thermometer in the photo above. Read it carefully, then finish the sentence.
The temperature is 130 °F
